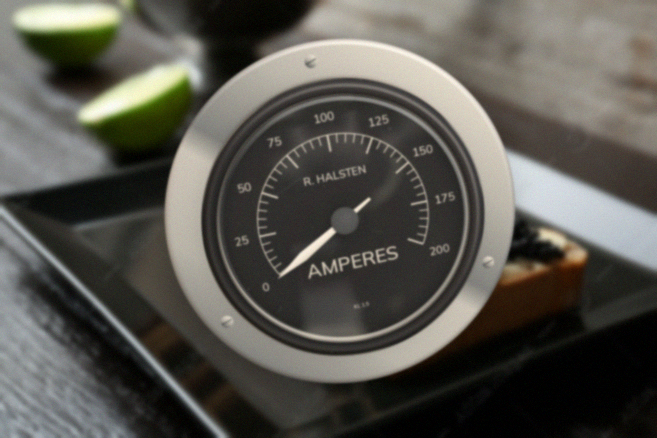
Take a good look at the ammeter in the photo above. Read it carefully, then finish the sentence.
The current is 0 A
